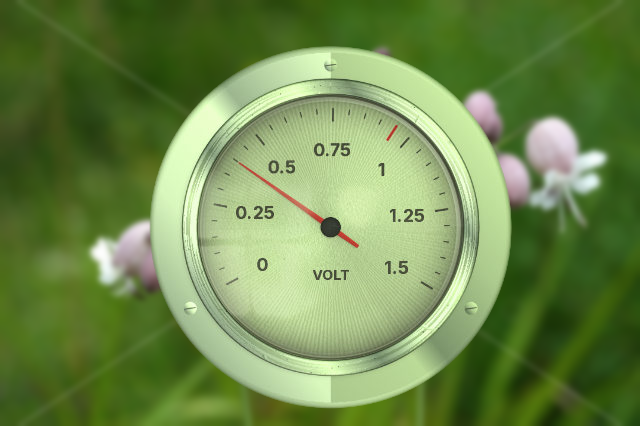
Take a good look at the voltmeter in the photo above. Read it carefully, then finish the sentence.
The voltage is 0.4 V
